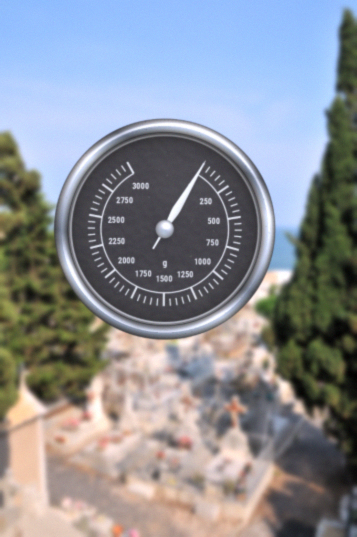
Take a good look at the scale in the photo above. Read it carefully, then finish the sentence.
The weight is 0 g
